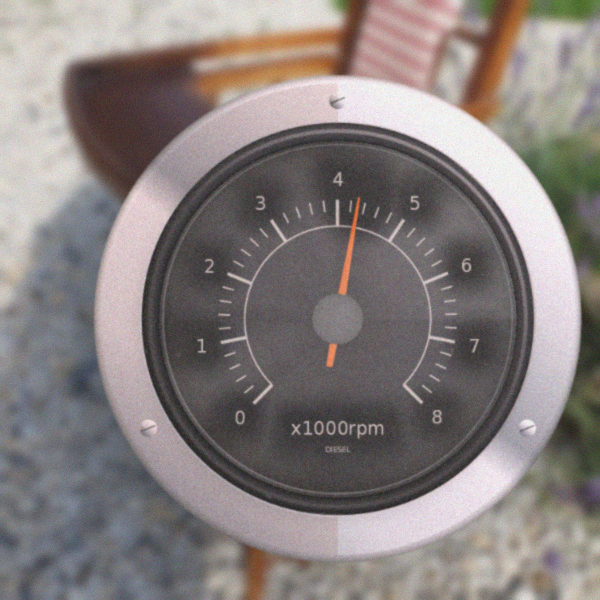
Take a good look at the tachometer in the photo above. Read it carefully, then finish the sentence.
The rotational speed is 4300 rpm
